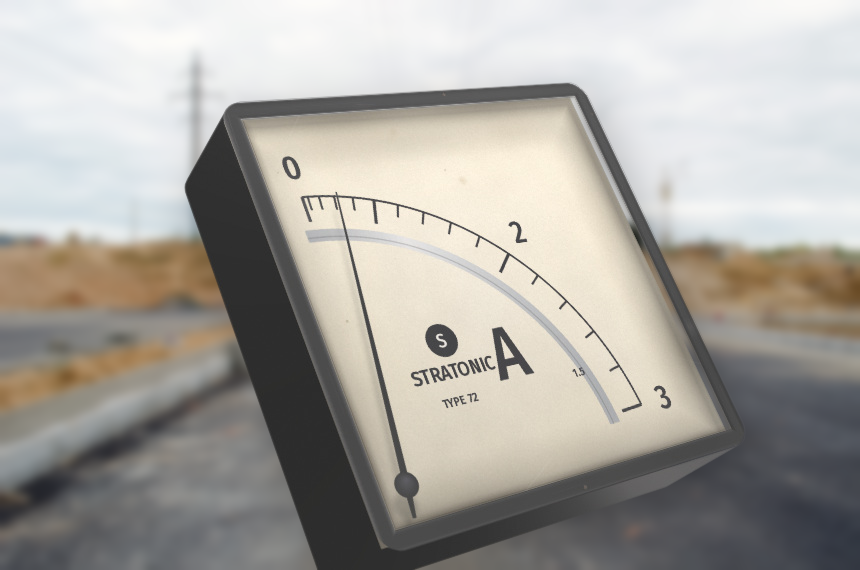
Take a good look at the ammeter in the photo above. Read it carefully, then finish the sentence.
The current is 0.6 A
